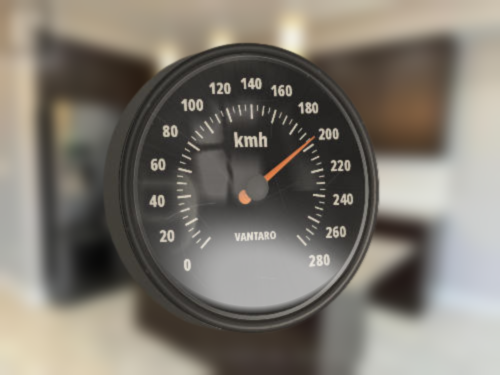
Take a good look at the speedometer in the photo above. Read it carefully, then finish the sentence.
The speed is 195 km/h
